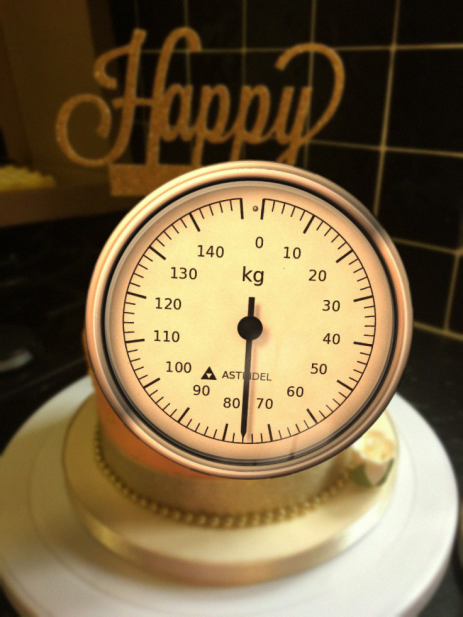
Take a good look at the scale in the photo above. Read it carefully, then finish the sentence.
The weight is 76 kg
